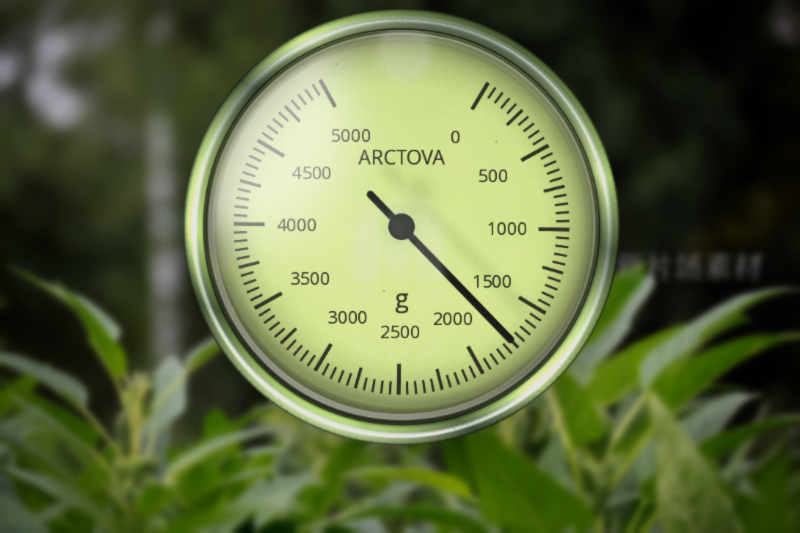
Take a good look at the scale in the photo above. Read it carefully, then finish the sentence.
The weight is 1750 g
